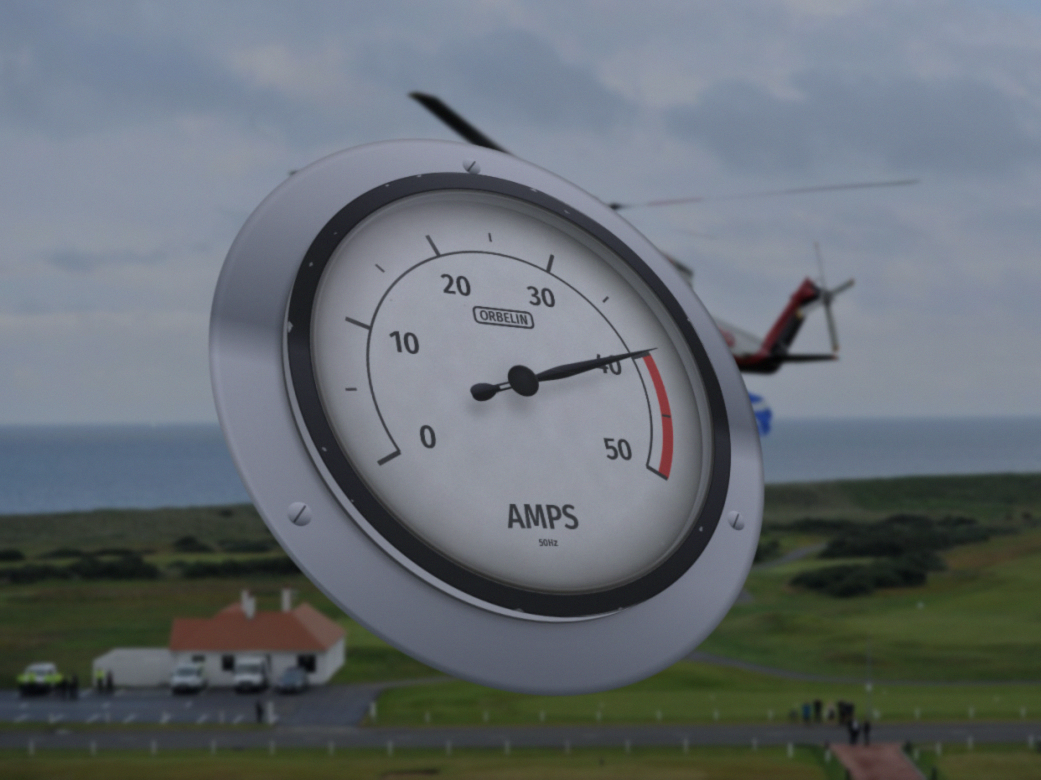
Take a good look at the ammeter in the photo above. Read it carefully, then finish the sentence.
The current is 40 A
